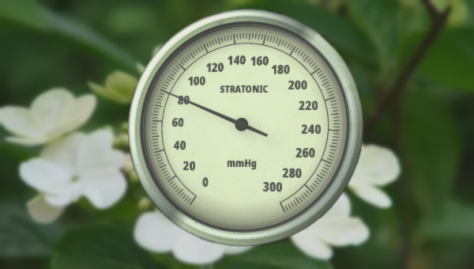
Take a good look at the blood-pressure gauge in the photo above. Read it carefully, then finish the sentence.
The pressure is 80 mmHg
